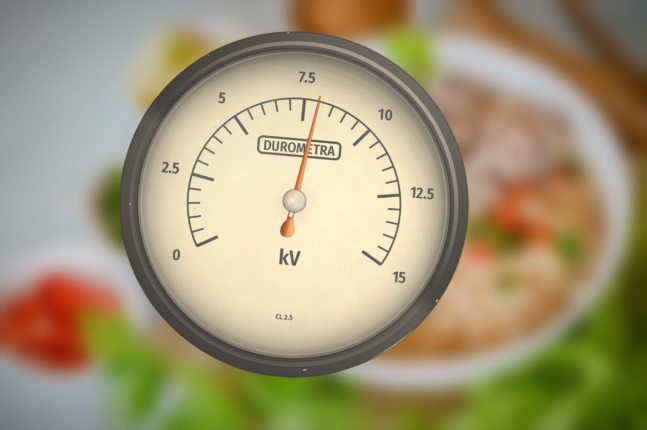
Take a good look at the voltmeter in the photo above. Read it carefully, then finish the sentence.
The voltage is 8 kV
